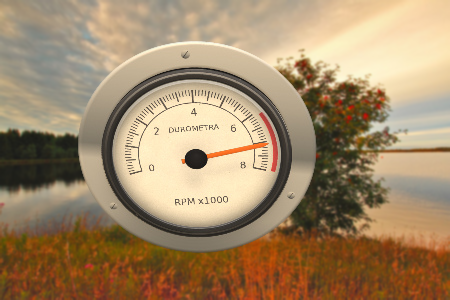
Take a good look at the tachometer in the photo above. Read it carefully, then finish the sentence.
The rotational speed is 7000 rpm
